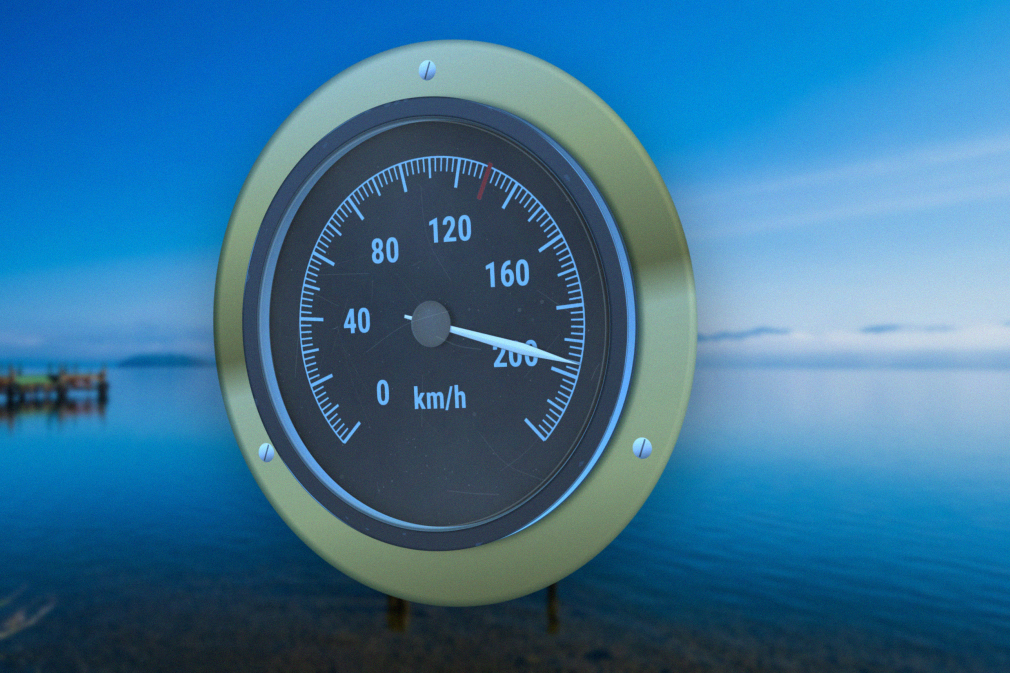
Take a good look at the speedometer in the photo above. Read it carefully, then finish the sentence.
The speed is 196 km/h
